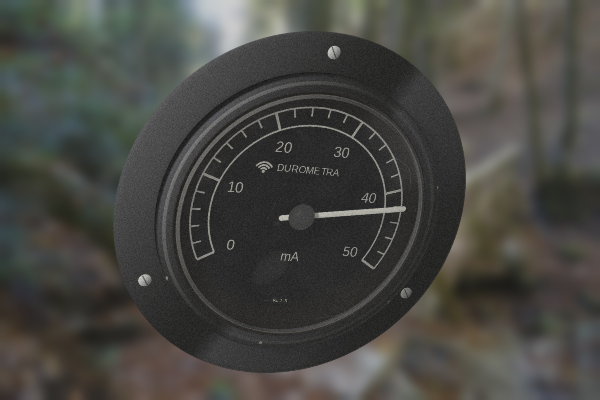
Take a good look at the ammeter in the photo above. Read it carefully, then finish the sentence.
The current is 42 mA
